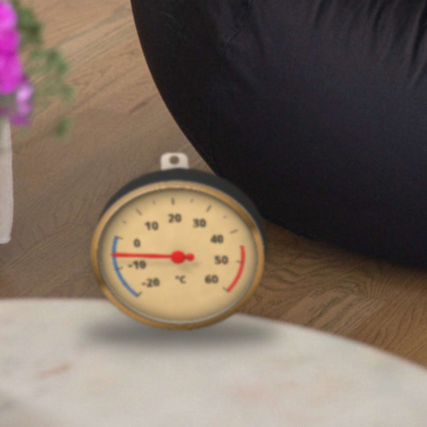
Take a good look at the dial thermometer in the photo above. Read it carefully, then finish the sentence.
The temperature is -5 °C
